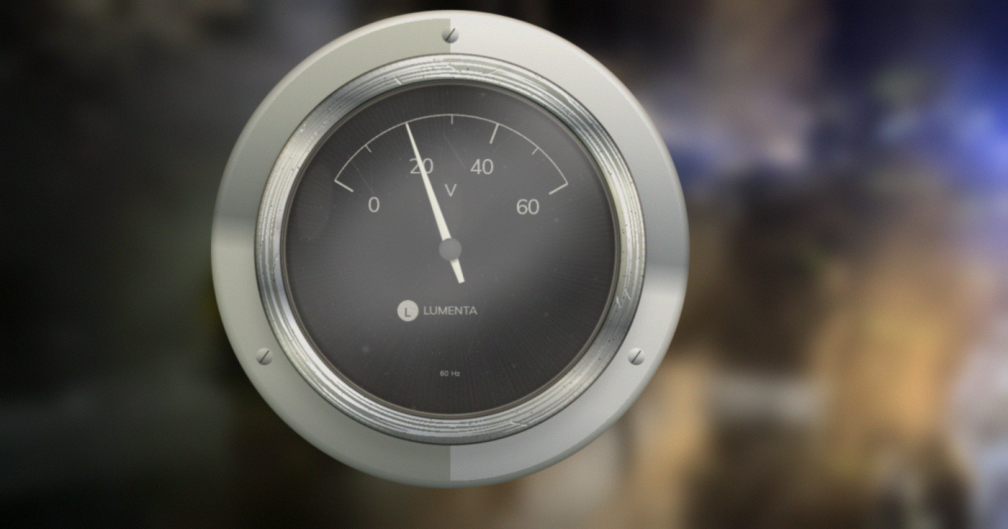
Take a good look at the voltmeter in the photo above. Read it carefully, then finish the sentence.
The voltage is 20 V
